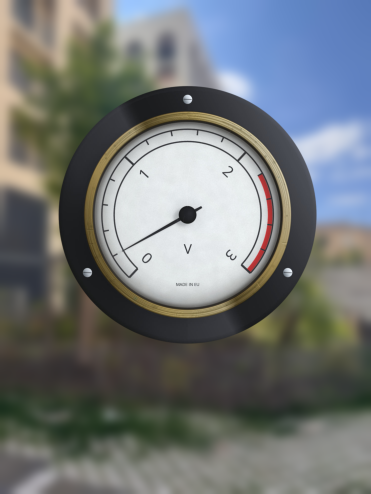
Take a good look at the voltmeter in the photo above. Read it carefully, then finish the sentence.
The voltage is 0.2 V
